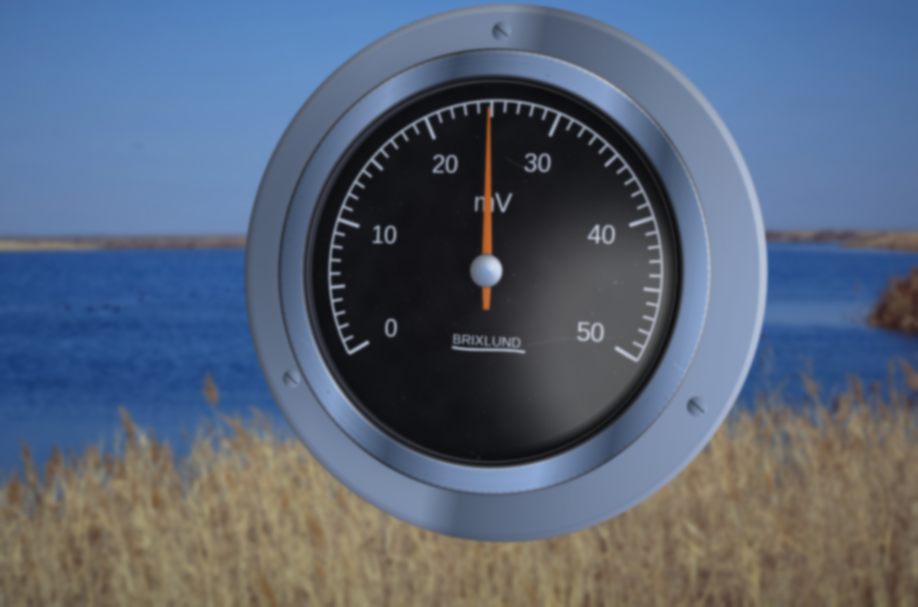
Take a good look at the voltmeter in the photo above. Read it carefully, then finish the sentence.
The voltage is 25 mV
